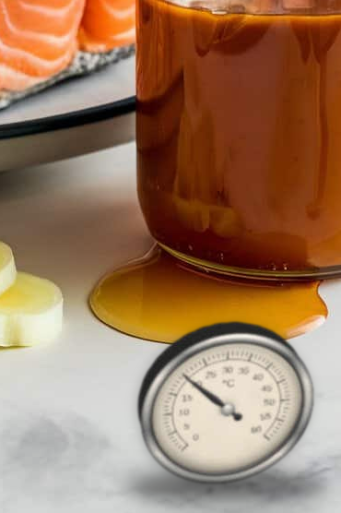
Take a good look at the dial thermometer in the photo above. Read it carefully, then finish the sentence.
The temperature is 20 °C
